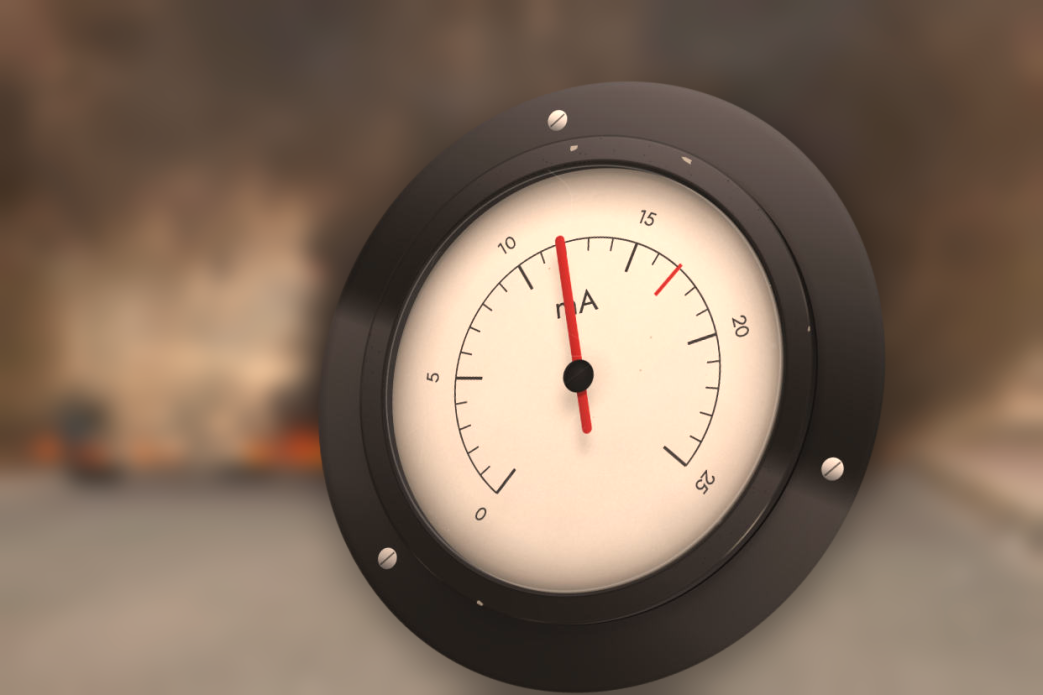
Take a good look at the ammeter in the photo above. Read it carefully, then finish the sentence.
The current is 12 mA
